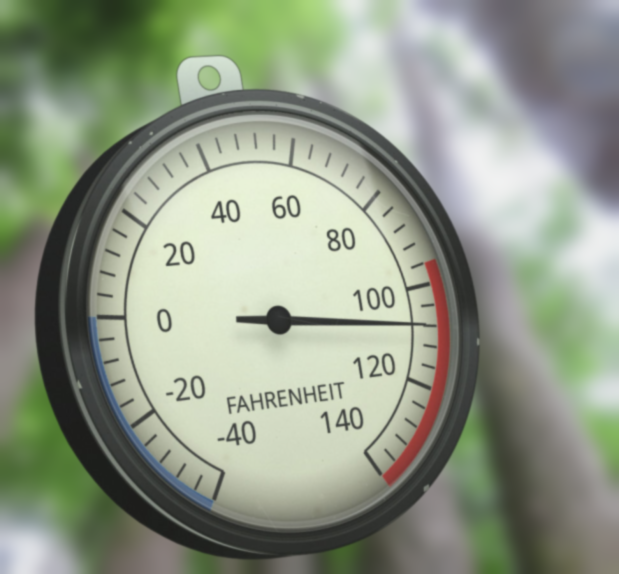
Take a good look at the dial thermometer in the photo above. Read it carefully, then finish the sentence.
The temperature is 108 °F
